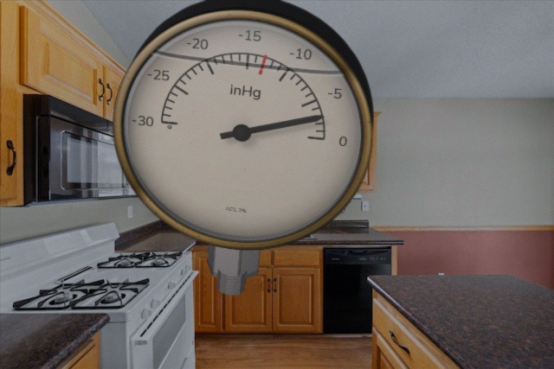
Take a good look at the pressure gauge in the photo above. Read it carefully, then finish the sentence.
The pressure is -3 inHg
